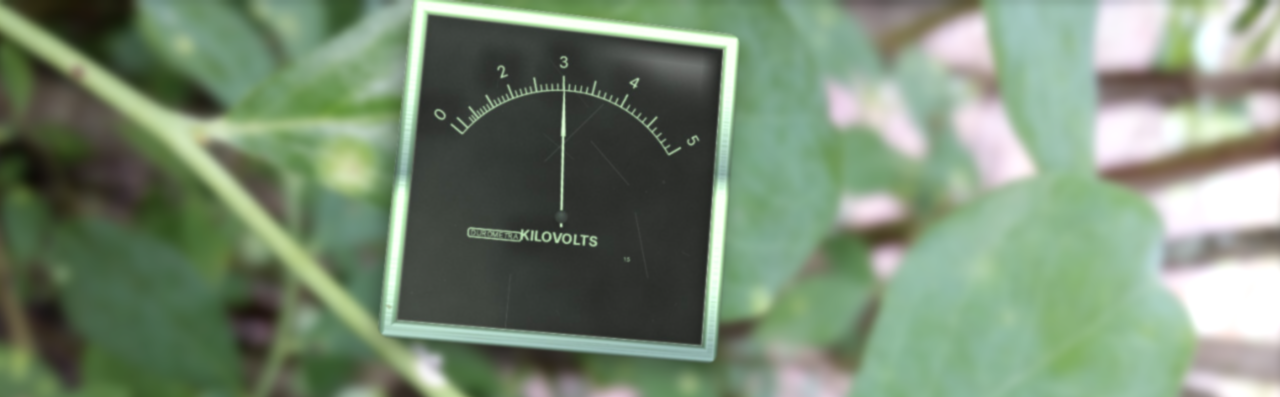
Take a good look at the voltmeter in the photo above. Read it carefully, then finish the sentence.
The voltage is 3 kV
